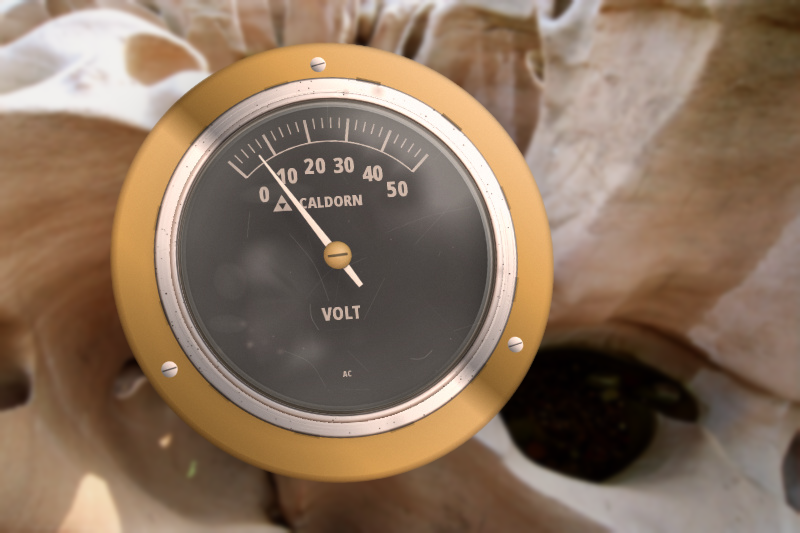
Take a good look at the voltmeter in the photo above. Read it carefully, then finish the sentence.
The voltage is 6 V
